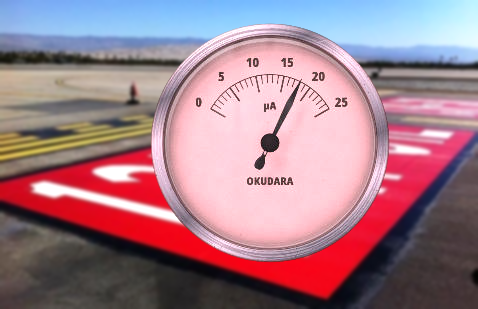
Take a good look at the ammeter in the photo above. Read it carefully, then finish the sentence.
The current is 18 µA
